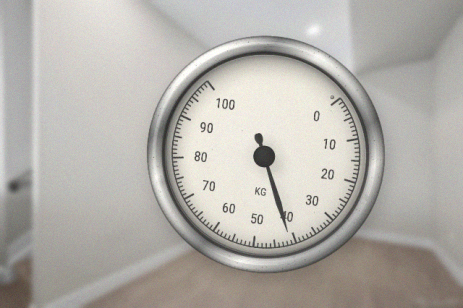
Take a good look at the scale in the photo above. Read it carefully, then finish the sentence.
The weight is 41 kg
